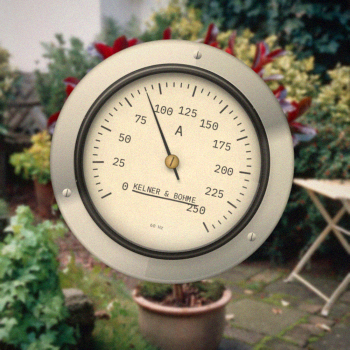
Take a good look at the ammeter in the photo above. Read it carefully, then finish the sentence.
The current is 90 A
